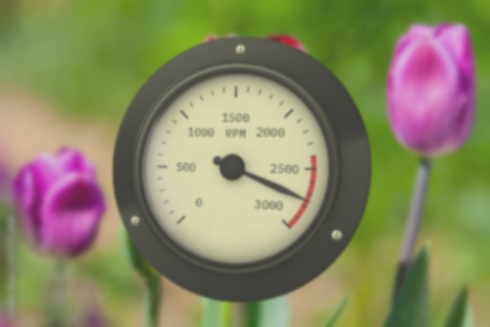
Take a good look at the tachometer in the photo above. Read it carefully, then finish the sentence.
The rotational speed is 2750 rpm
